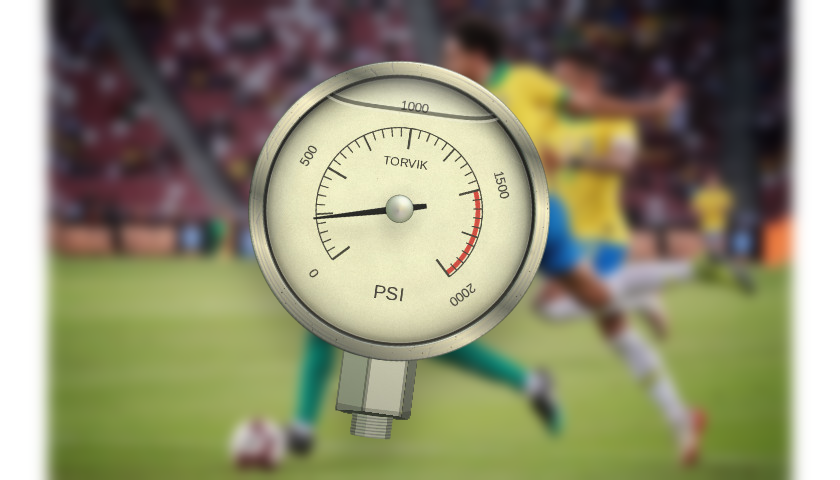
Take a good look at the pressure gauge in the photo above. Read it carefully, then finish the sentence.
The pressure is 225 psi
